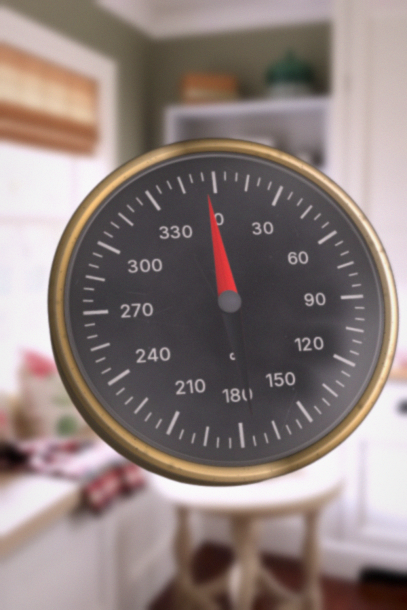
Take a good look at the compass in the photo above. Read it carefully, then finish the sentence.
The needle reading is 355 °
